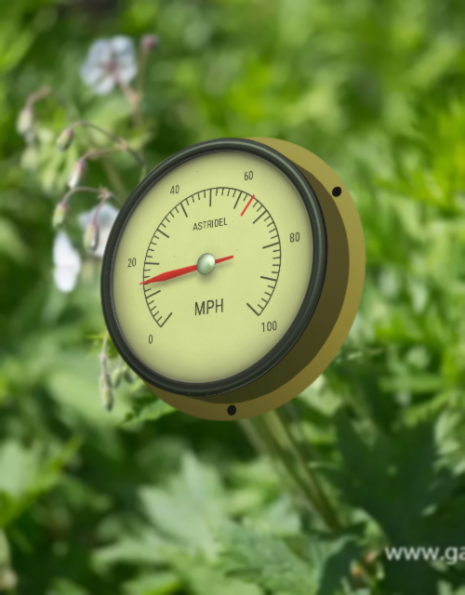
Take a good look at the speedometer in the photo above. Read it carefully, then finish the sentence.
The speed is 14 mph
